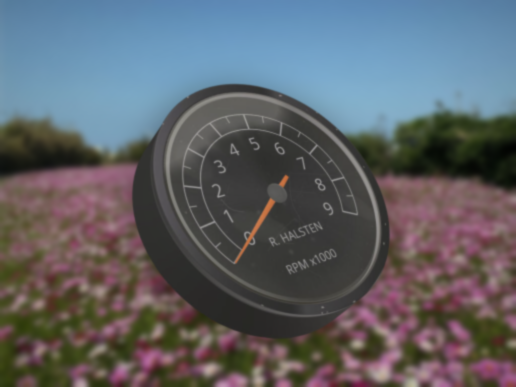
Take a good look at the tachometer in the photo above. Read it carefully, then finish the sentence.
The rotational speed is 0 rpm
